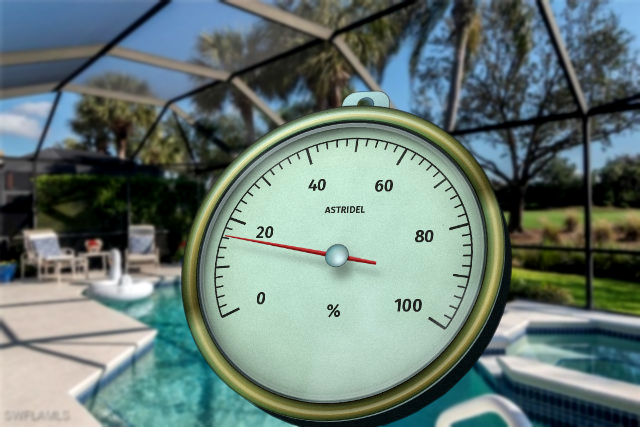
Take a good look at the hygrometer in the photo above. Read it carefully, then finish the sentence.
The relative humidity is 16 %
